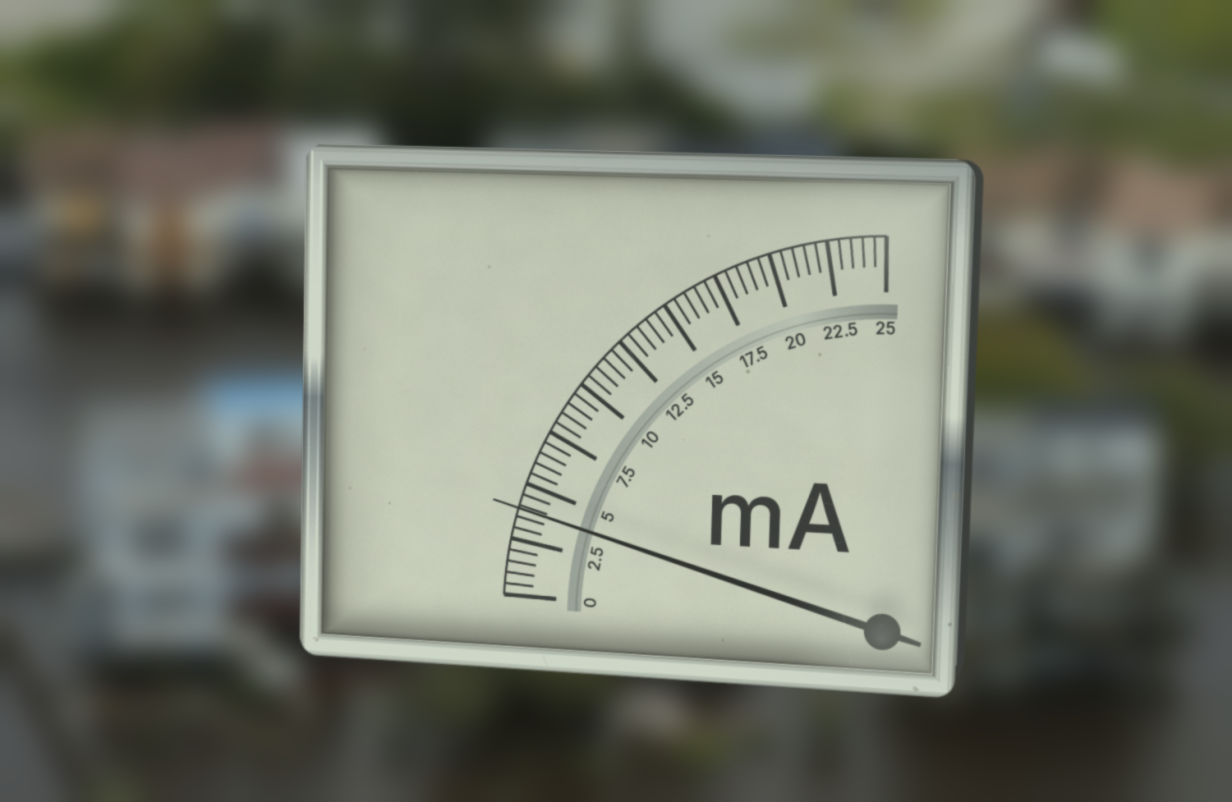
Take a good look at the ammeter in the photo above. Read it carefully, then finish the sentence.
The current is 4 mA
